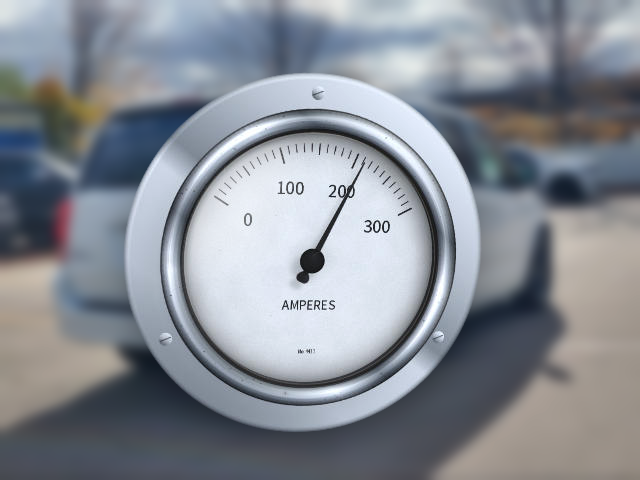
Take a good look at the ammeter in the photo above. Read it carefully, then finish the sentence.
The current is 210 A
